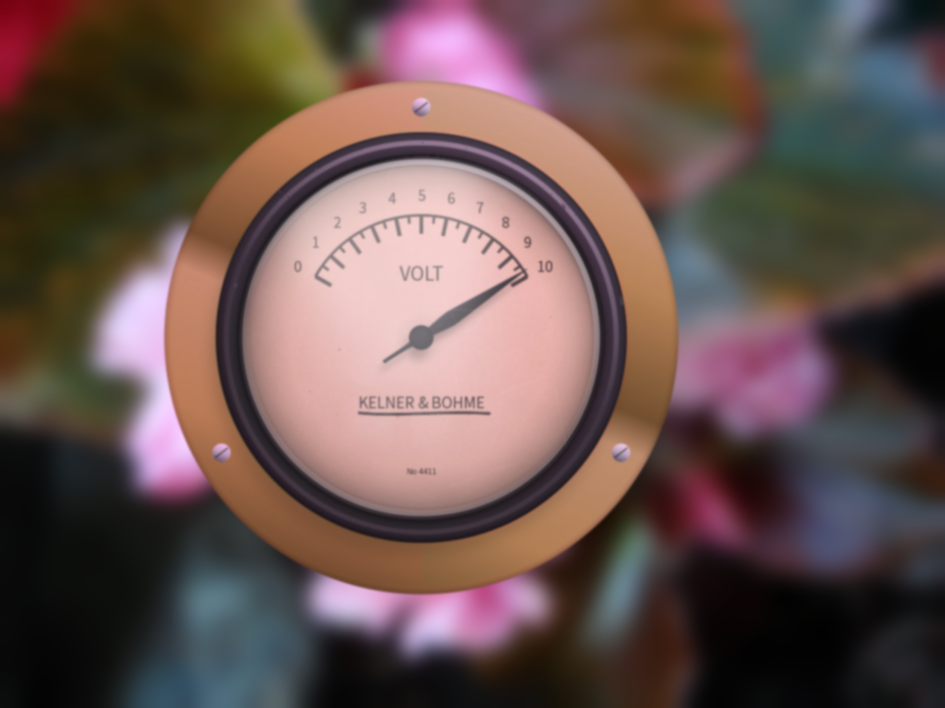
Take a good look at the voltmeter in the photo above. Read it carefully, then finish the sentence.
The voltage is 9.75 V
